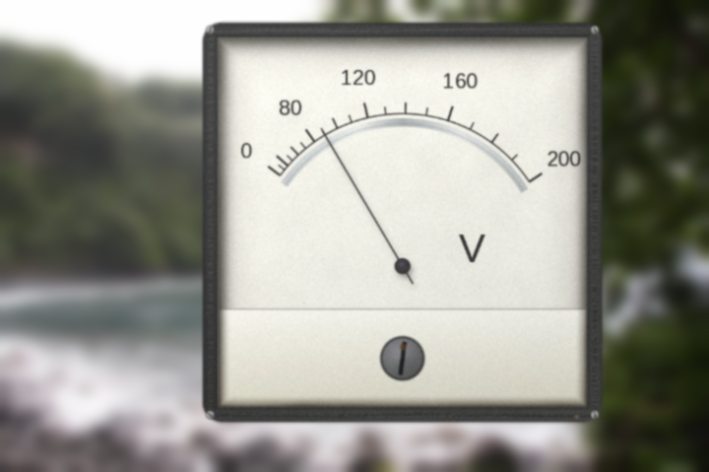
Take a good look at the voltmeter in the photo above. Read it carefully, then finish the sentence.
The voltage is 90 V
